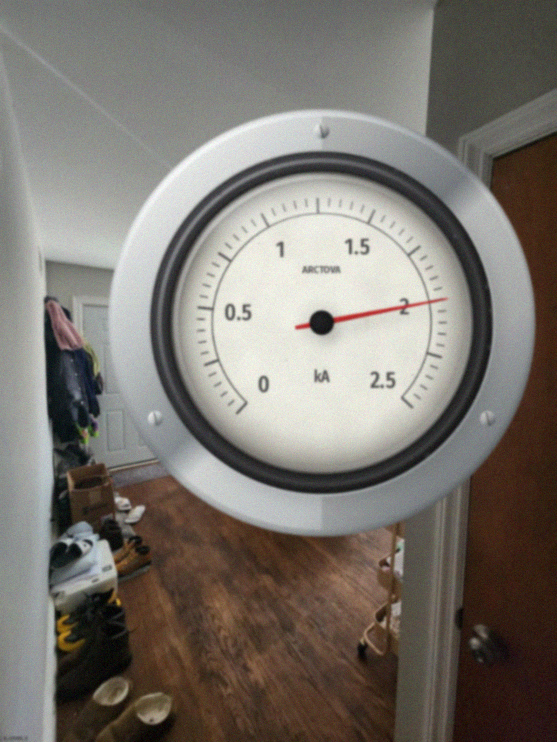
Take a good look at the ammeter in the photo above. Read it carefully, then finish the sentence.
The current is 2 kA
